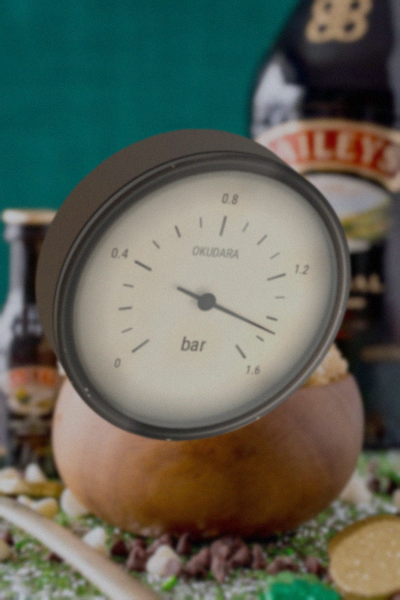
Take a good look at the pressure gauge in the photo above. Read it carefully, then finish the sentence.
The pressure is 1.45 bar
